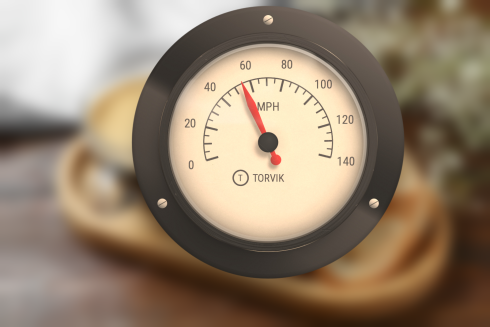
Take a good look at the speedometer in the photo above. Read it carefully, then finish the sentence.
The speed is 55 mph
